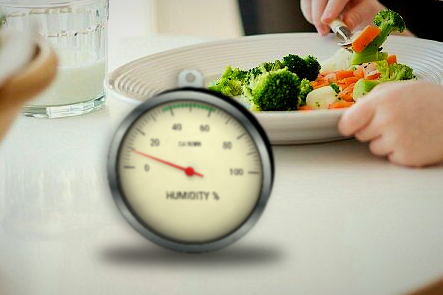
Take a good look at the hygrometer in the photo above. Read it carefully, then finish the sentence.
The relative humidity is 10 %
